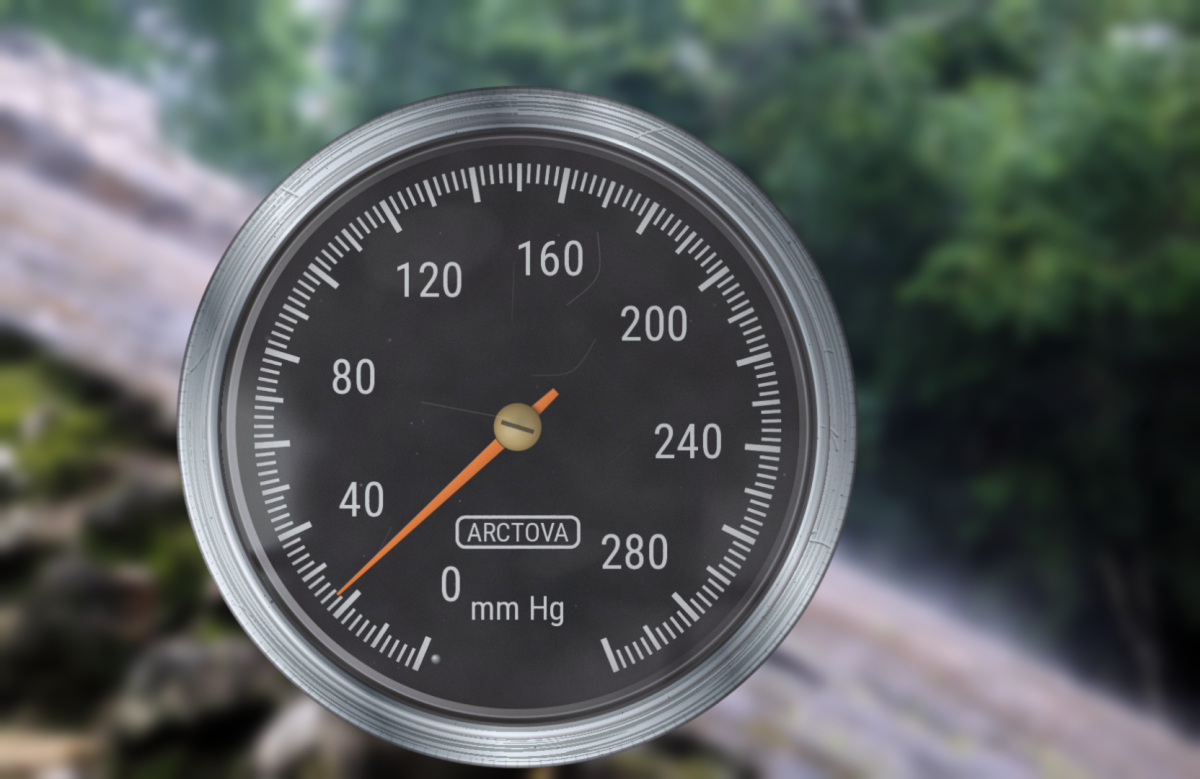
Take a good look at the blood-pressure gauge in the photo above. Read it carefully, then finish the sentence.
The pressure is 23 mmHg
